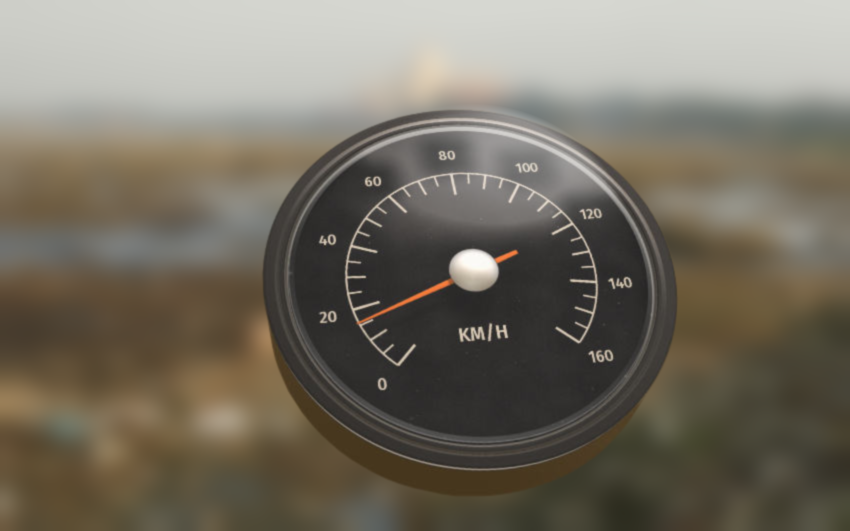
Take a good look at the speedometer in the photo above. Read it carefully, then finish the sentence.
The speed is 15 km/h
